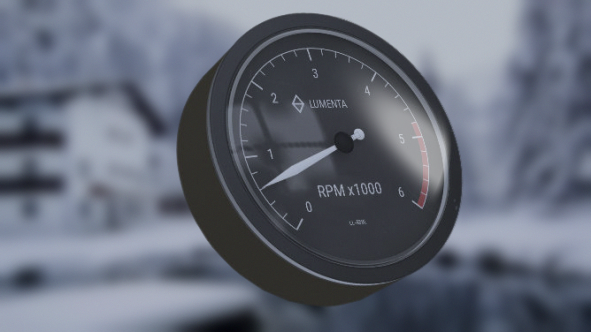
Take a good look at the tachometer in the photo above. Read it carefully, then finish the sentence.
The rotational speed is 600 rpm
